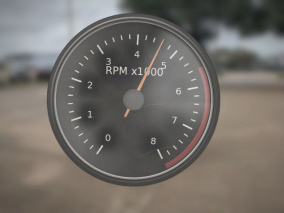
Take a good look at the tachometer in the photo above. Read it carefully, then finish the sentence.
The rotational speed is 4600 rpm
